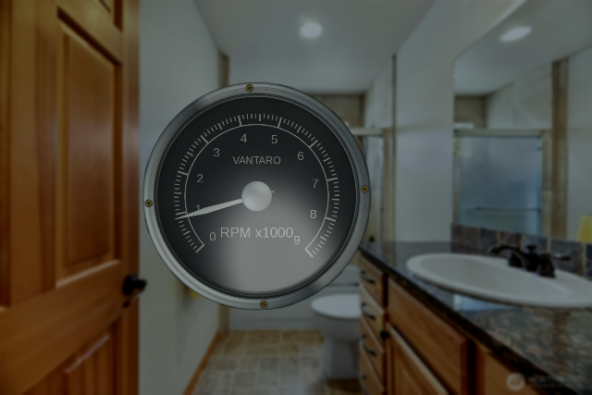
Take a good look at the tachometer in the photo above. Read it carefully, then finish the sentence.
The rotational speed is 900 rpm
